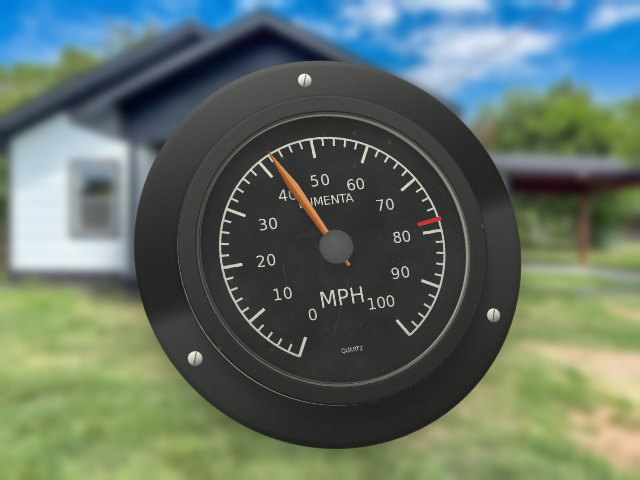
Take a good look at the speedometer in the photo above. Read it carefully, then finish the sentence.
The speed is 42 mph
